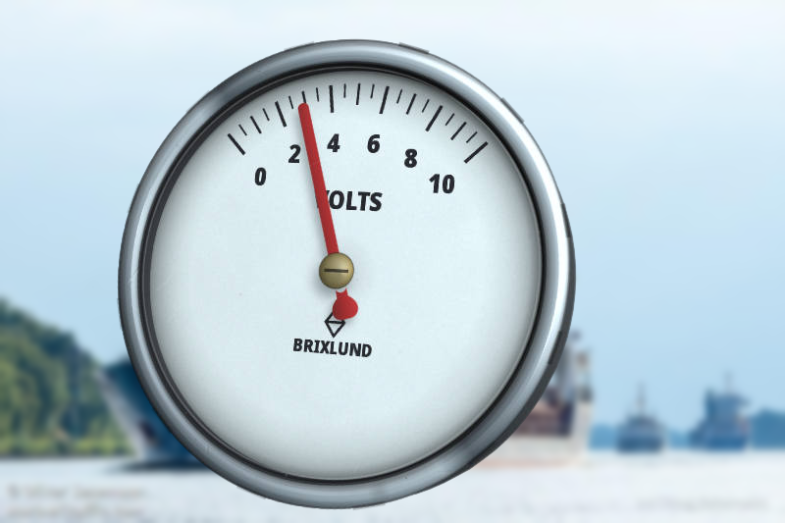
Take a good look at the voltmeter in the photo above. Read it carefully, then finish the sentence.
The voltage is 3 V
